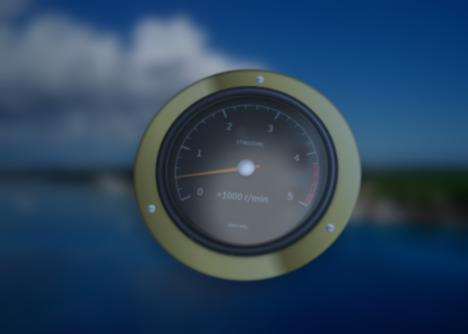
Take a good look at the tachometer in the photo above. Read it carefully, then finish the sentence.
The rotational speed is 400 rpm
